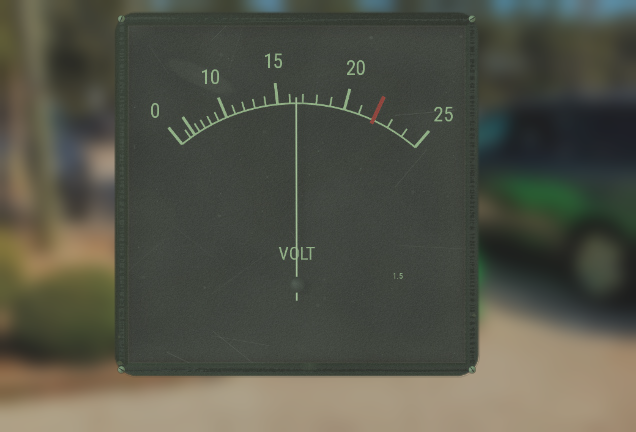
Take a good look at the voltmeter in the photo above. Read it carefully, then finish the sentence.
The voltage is 16.5 V
